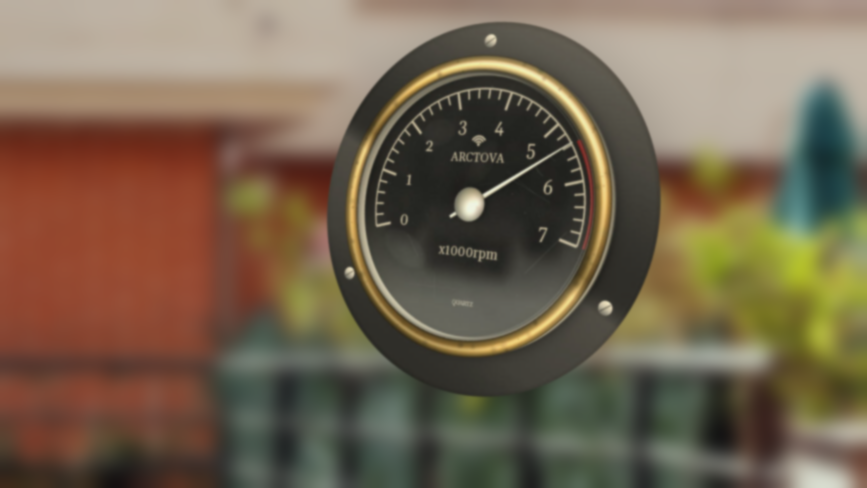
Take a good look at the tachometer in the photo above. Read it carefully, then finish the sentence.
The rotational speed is 5400 rpm
